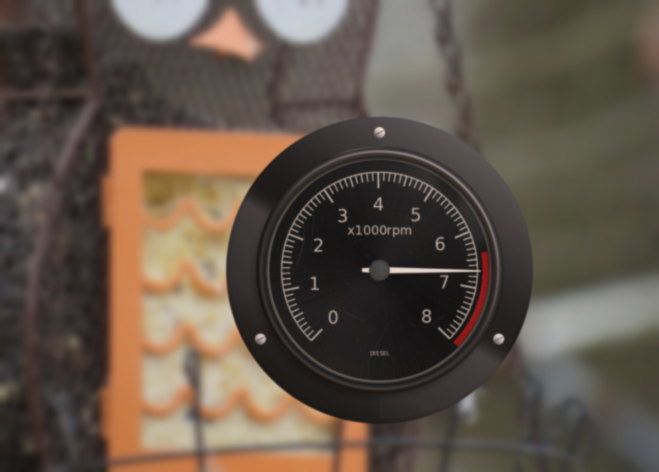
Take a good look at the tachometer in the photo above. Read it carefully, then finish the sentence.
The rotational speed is 6700 rpm
